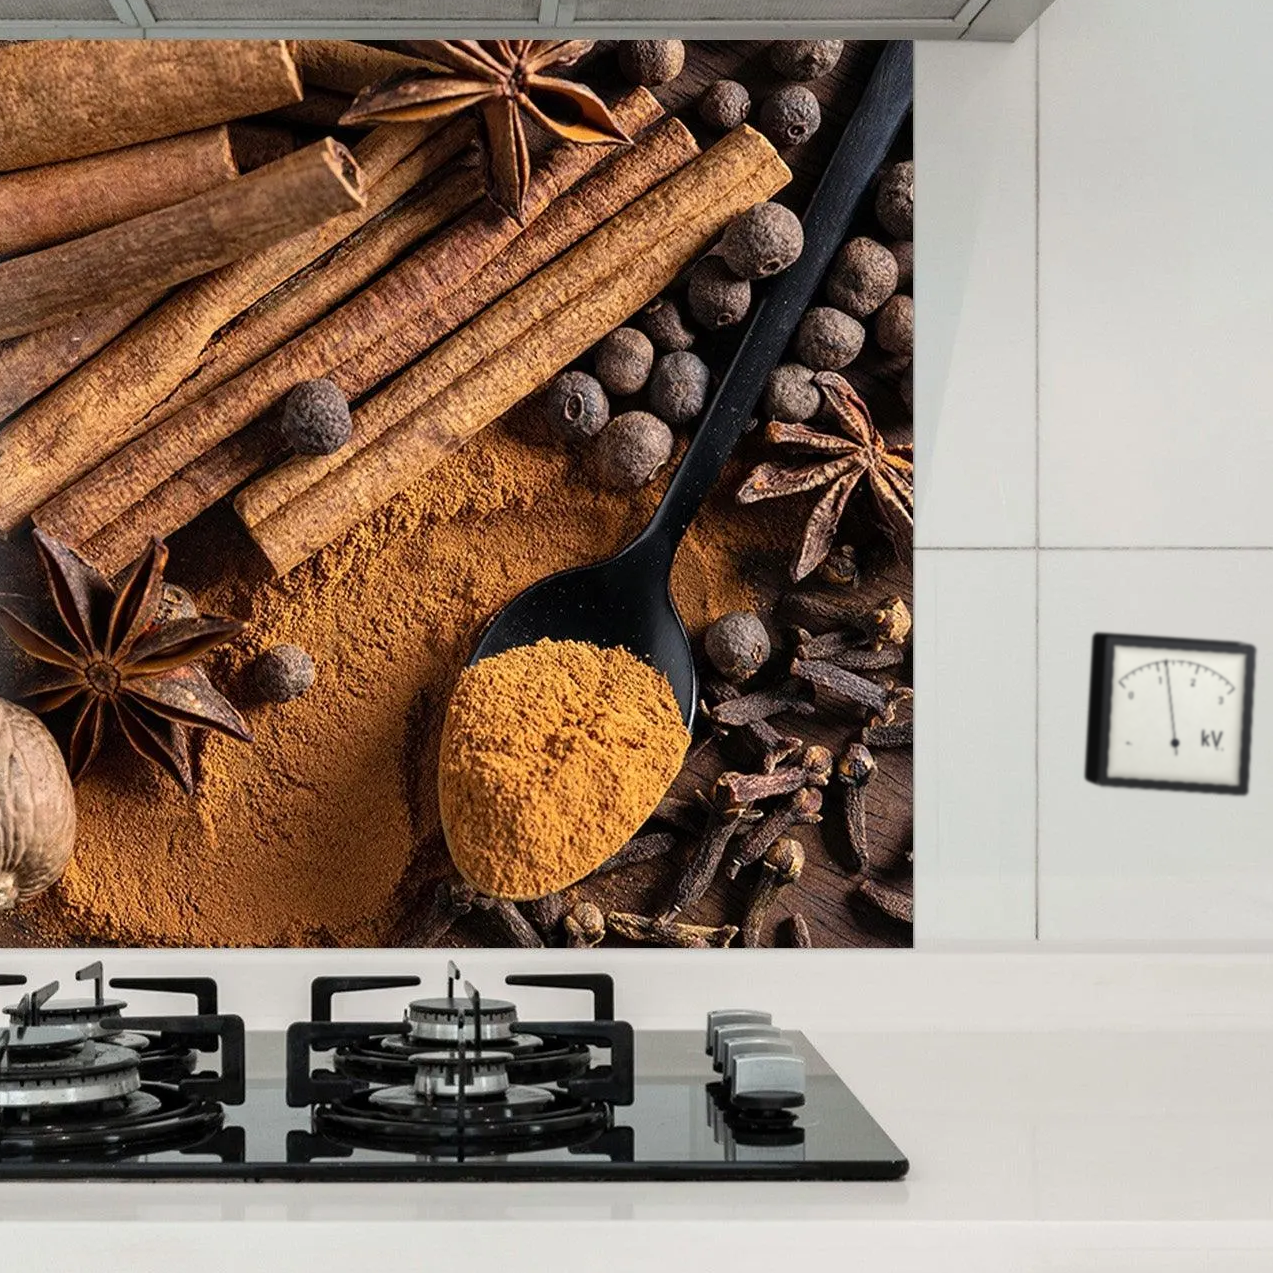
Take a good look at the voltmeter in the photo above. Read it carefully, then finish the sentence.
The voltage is 1.2 kV
